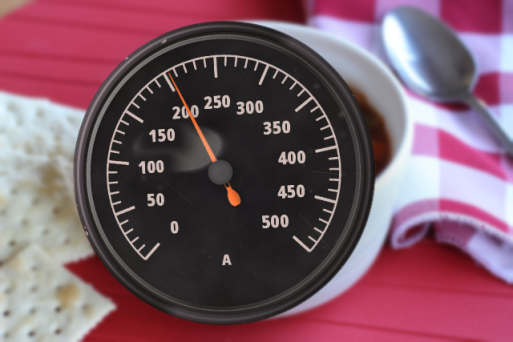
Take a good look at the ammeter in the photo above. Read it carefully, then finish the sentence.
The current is 205 A
